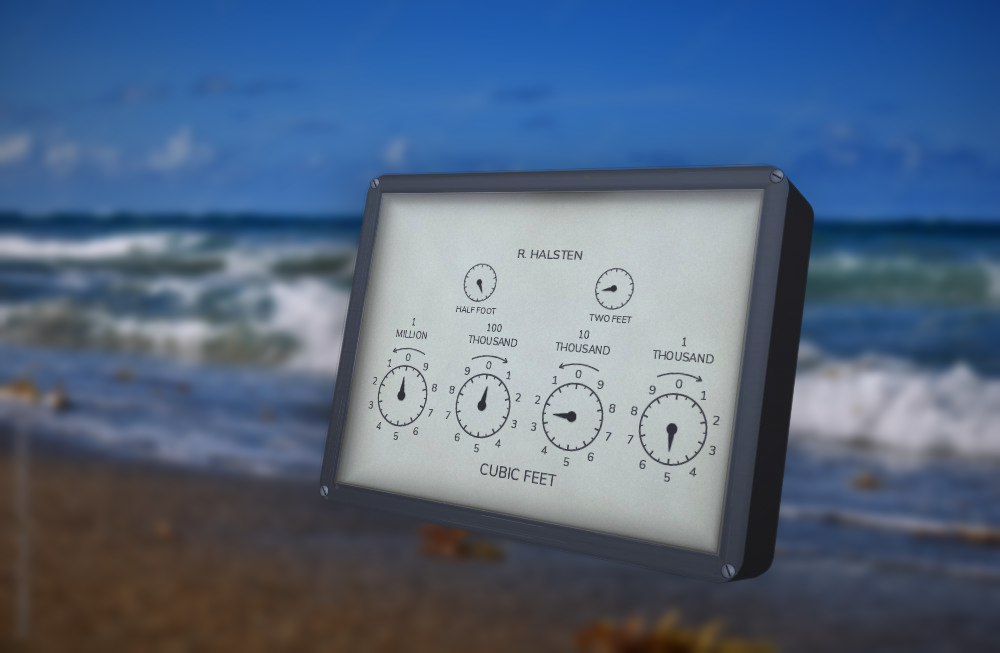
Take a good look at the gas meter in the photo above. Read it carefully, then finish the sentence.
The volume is 2500 ft³
